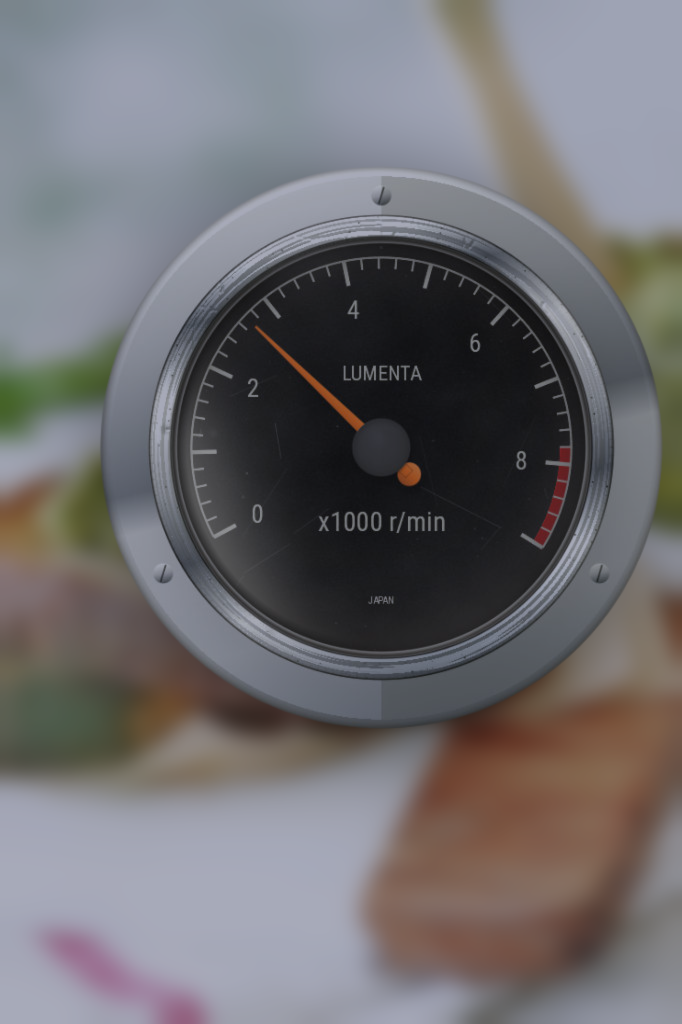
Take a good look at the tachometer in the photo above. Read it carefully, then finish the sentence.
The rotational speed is 2700 rpm
